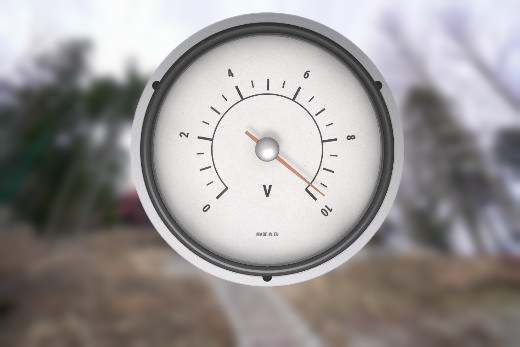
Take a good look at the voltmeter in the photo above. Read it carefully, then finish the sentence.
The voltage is 9.75 V
